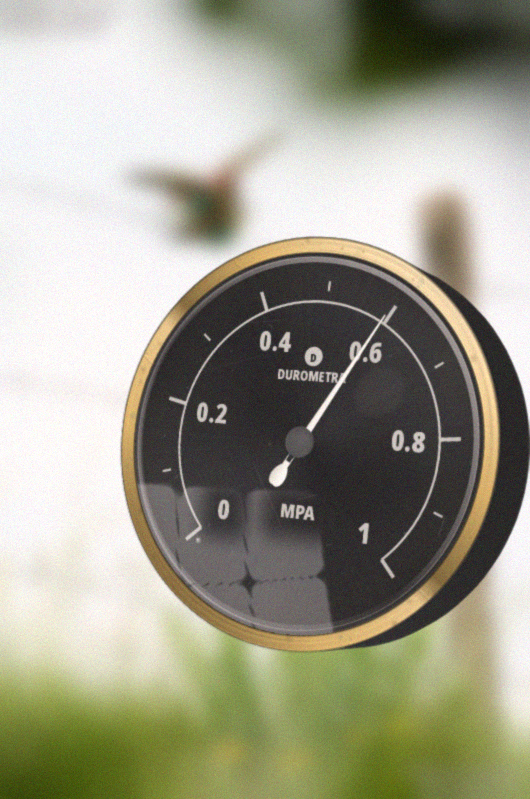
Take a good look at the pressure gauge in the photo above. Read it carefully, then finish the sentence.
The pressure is 0.6 MPa
